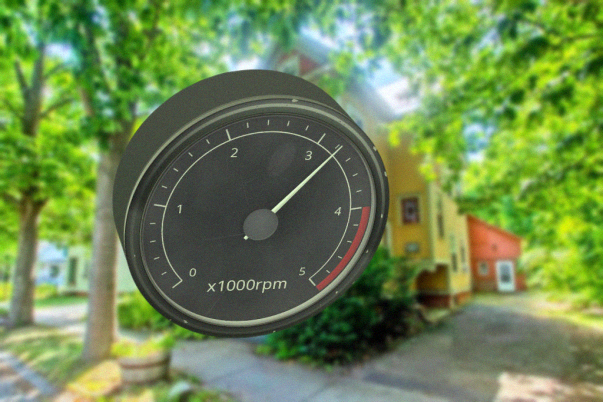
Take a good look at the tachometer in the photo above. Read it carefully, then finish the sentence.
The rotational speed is 3200 rpm
